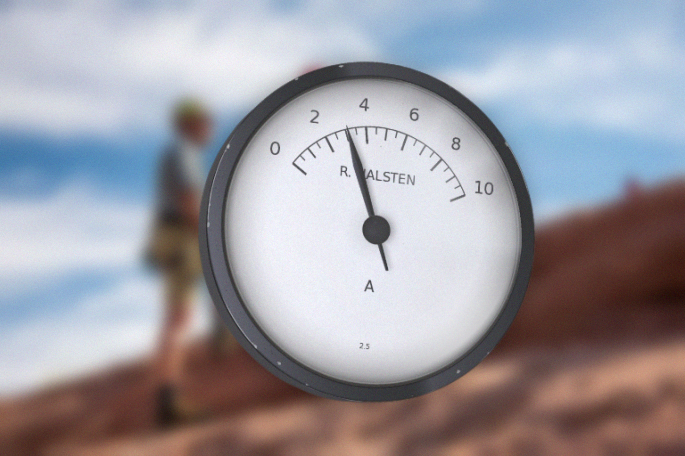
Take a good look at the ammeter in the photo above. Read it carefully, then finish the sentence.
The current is 3 A
